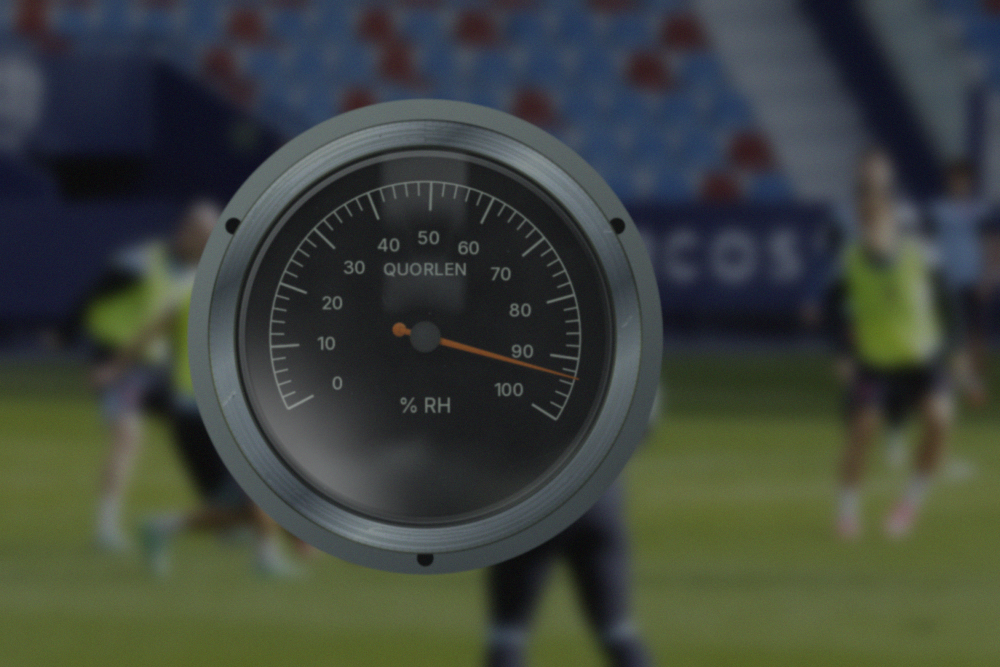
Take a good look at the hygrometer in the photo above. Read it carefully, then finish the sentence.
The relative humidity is 93 %
